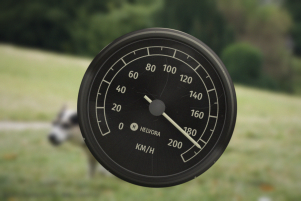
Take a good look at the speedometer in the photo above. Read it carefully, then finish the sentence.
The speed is 185 km/h
